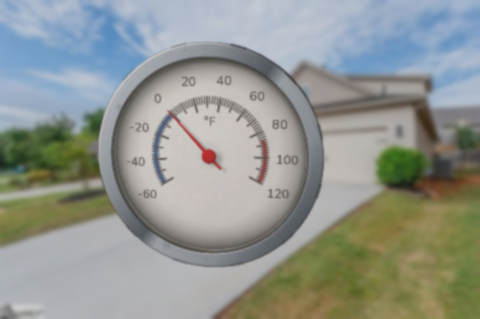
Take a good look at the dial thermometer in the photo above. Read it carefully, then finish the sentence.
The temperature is 0 °F
